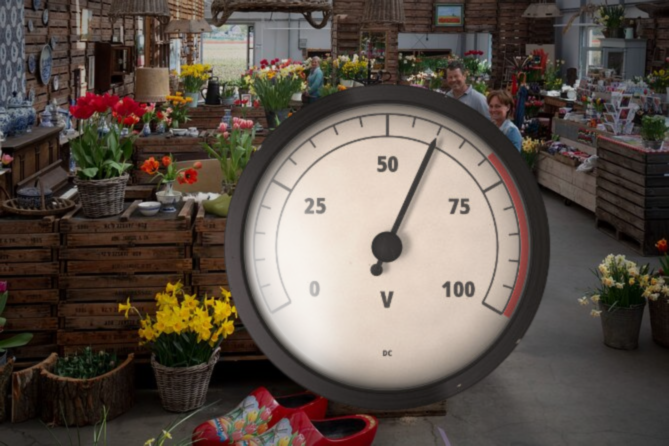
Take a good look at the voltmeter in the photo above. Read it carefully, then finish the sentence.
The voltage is 60 V
